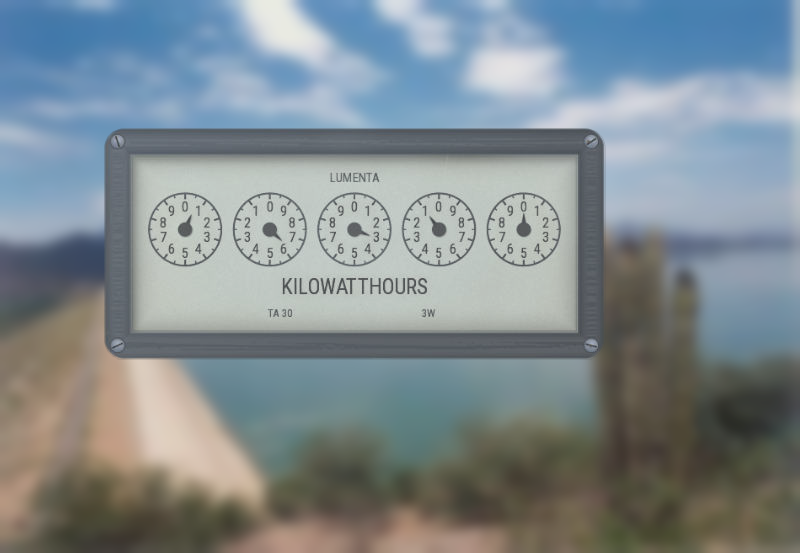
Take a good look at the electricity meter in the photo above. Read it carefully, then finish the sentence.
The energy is 6310 kWh
